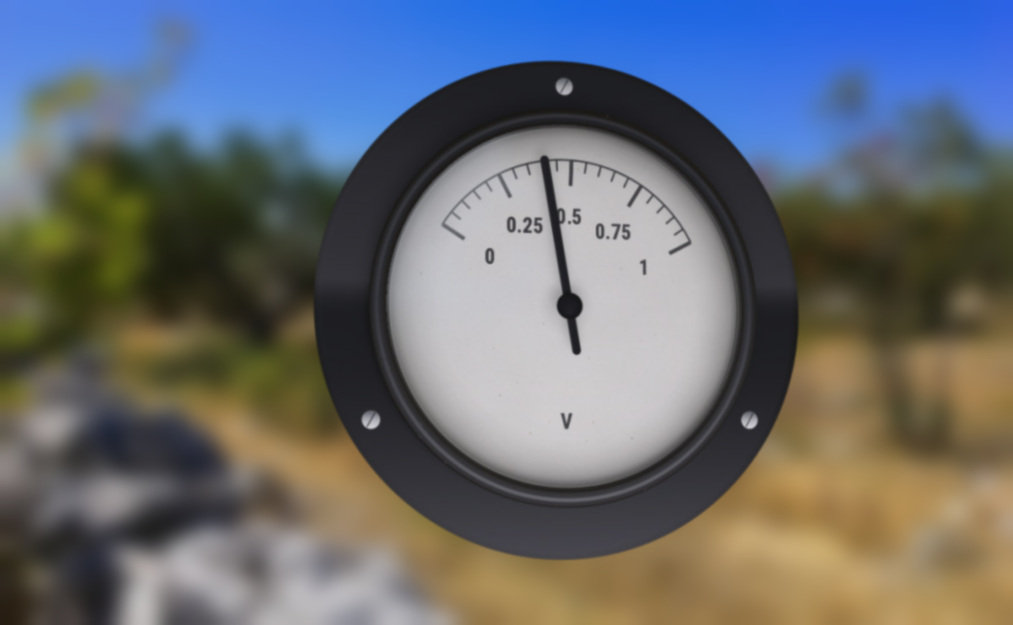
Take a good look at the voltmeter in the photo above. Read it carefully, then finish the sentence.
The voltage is 0.4 V
